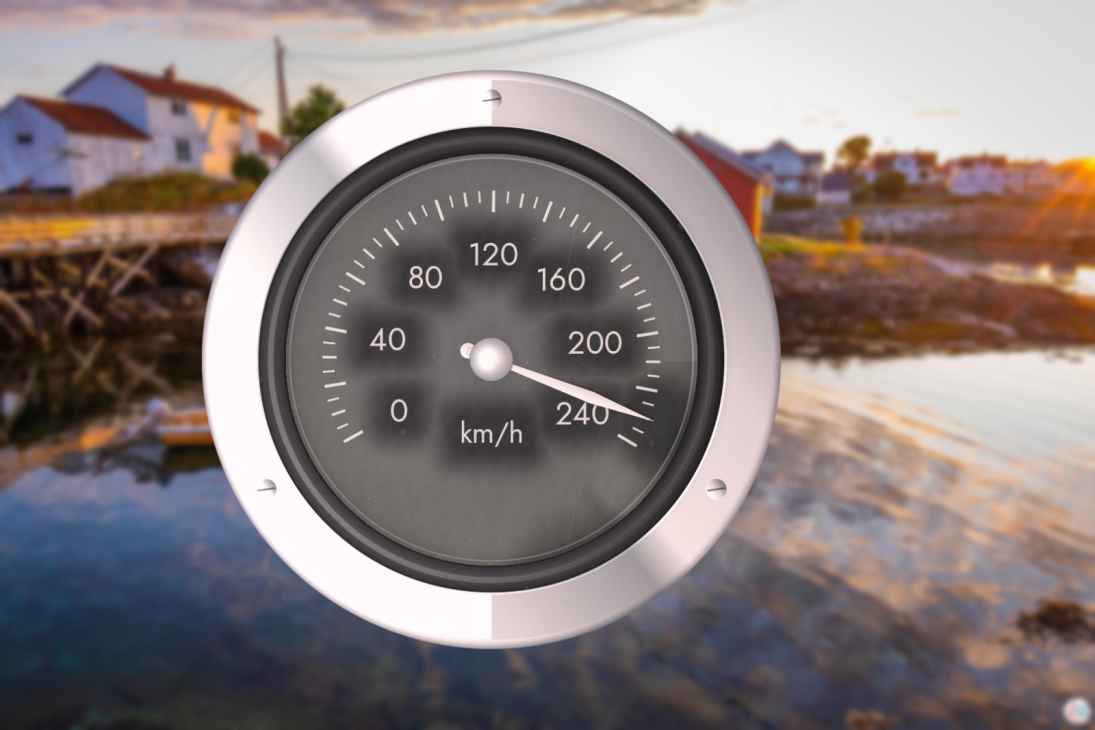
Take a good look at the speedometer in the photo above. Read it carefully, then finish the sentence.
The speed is 230 km/h
